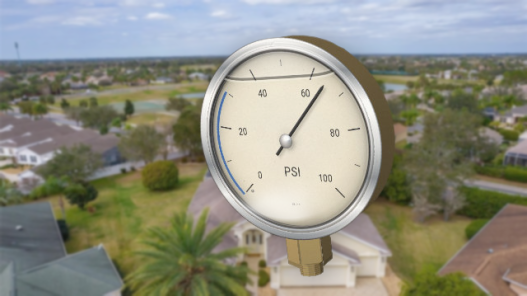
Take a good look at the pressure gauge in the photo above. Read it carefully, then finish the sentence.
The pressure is 65 psi
